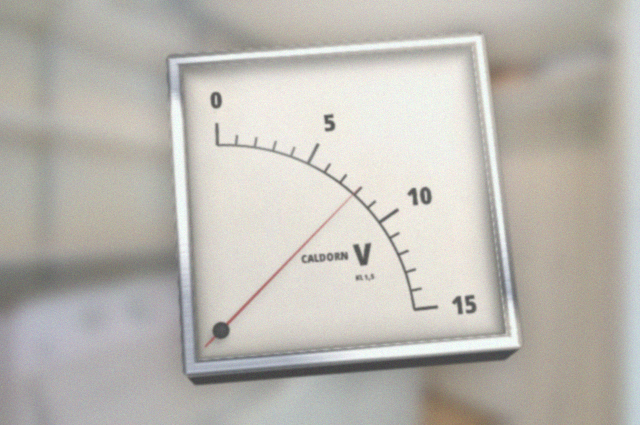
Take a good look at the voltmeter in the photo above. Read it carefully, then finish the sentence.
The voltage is 8 V
